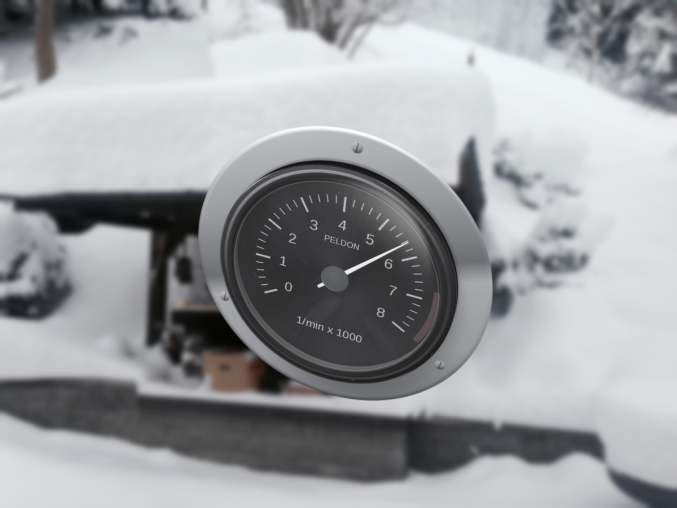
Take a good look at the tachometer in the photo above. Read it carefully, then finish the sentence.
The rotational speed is 5600 rpm
